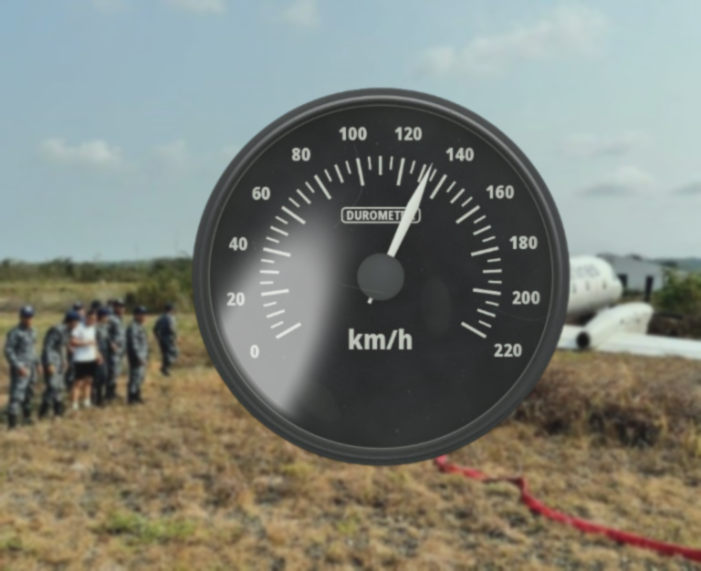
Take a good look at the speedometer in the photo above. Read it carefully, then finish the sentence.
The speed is 132.5 km/h
